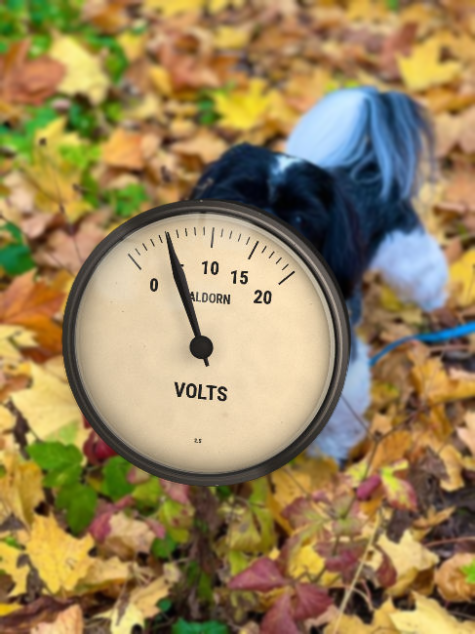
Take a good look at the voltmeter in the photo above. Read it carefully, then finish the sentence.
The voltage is 5 V
